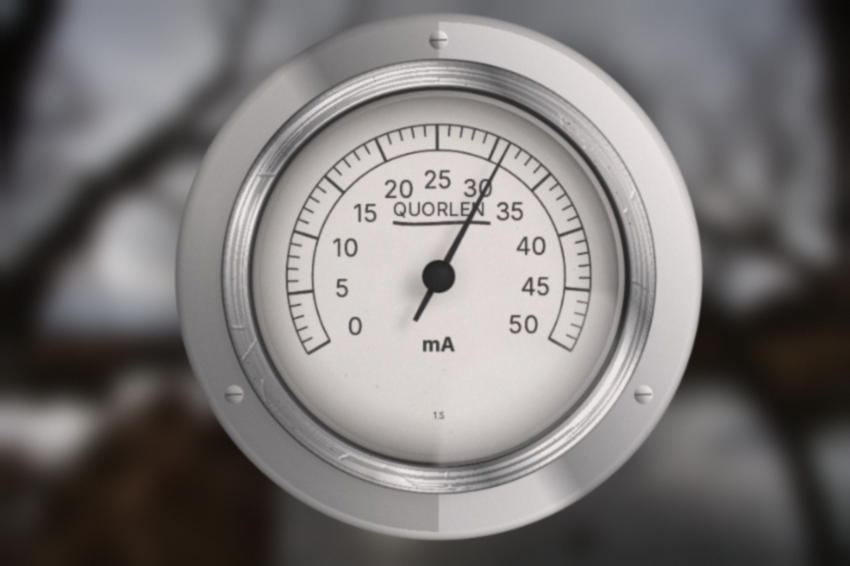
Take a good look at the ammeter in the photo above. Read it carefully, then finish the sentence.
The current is 31 mA
